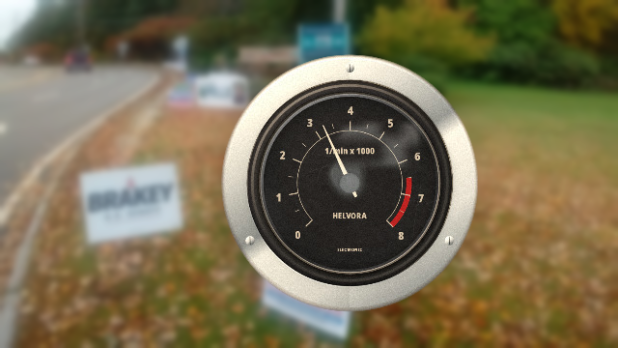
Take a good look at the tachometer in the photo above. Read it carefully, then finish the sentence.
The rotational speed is 3250 rpm
